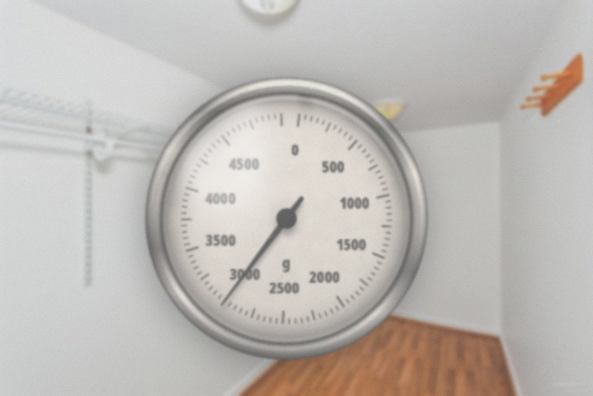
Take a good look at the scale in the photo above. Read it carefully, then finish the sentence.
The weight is 3000 g
